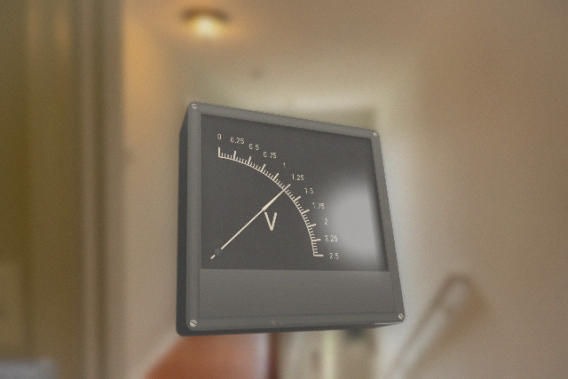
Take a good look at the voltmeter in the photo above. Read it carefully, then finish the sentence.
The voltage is 1.25 V
